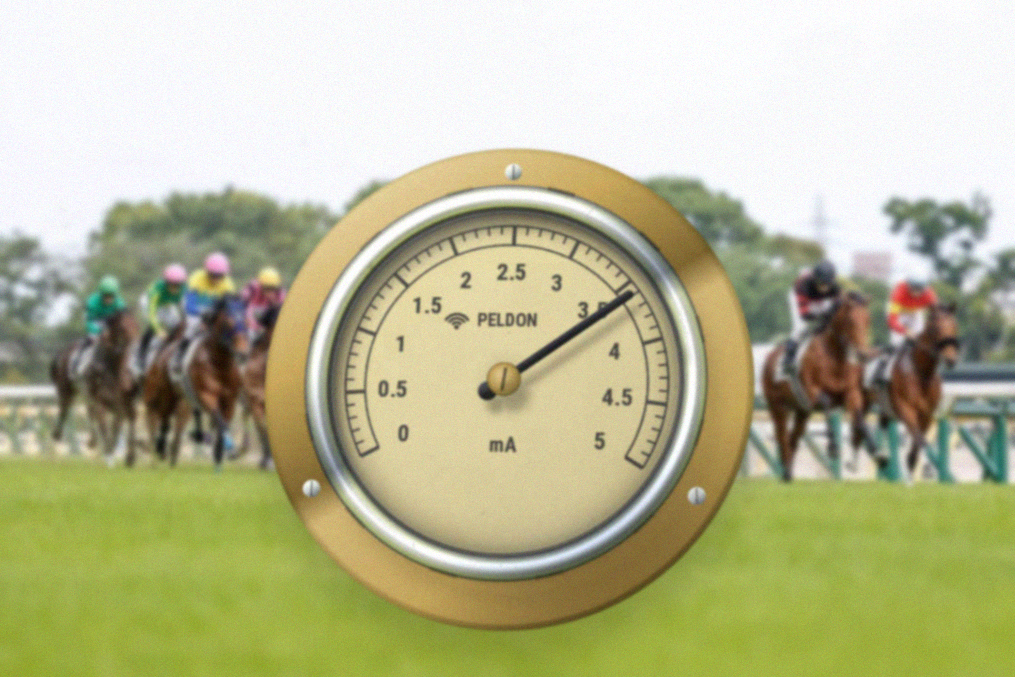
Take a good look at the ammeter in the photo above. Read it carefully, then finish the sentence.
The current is 3.6 mA
